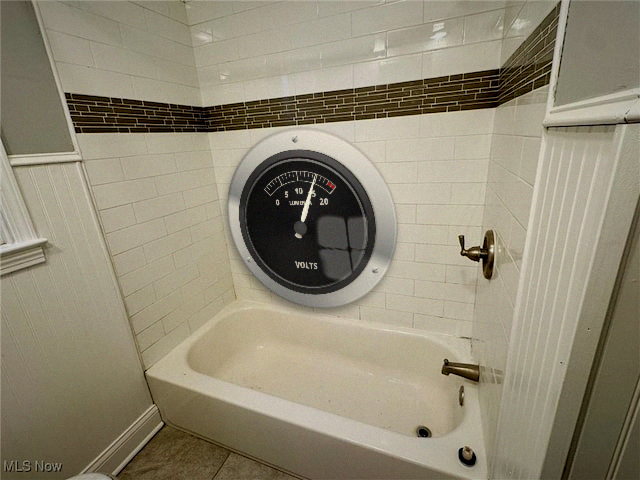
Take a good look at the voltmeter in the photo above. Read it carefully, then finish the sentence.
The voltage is 15 V
